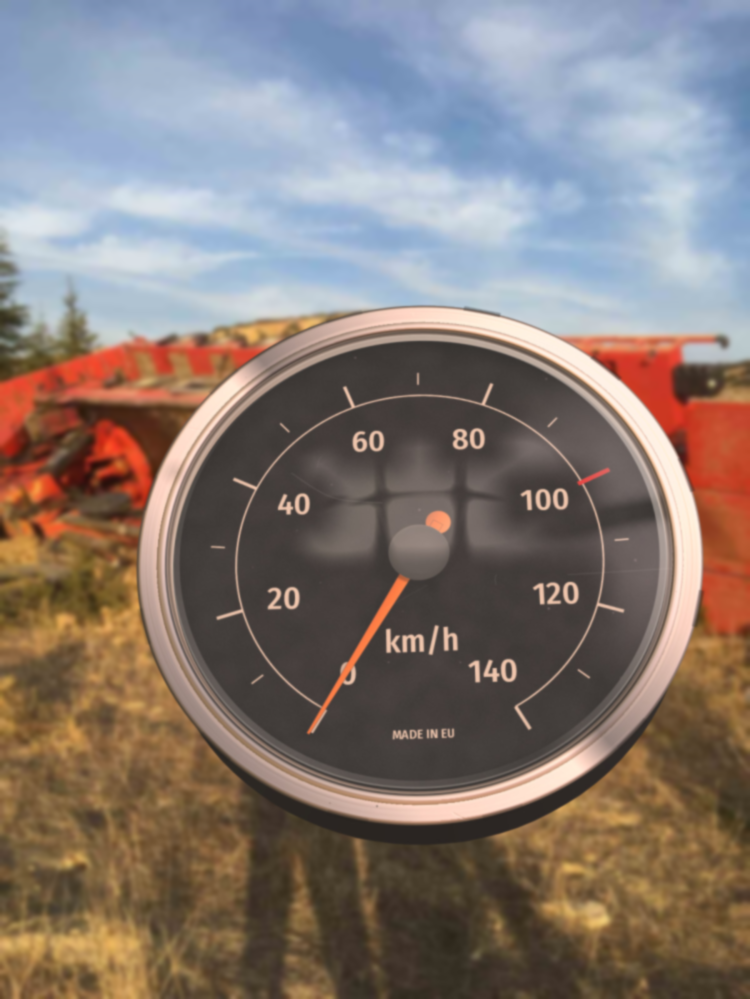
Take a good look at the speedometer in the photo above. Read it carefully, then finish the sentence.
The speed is 0 km/h
